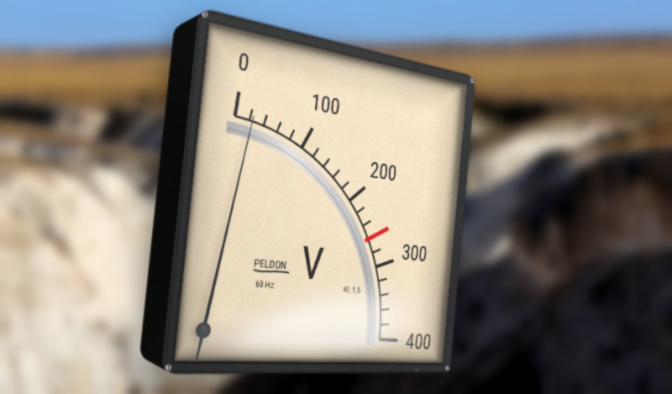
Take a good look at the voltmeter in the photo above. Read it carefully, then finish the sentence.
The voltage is 20 V
